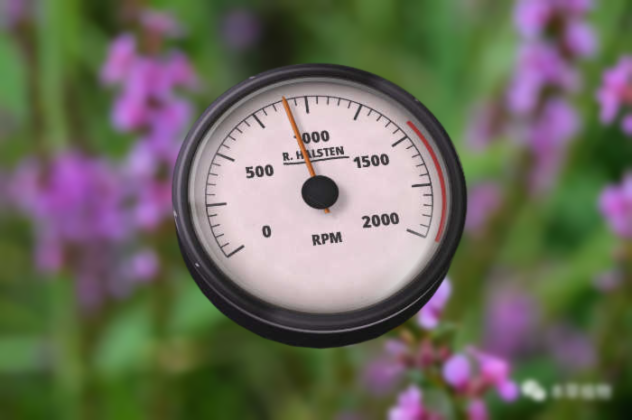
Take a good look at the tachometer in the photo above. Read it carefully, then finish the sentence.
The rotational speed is 900 rpm
